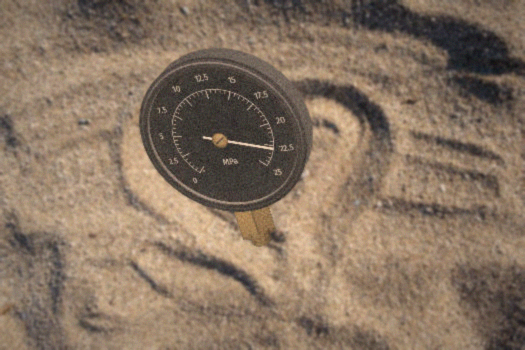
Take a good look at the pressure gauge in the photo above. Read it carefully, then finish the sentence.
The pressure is 22.5 MPa
